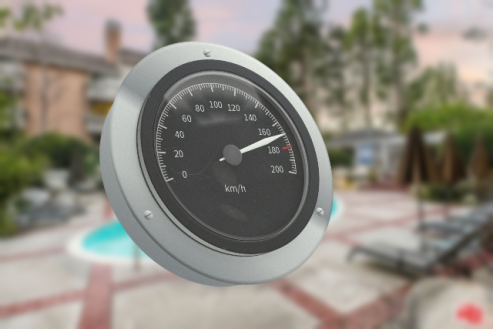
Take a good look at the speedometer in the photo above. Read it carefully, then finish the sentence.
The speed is 170 km/h
